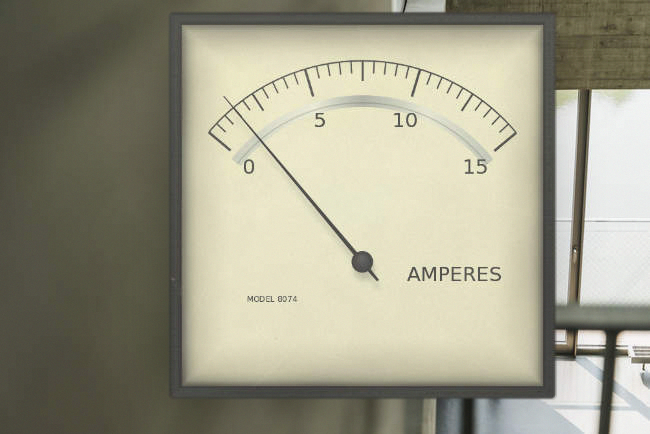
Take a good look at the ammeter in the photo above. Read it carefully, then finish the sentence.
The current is 1.5 A
